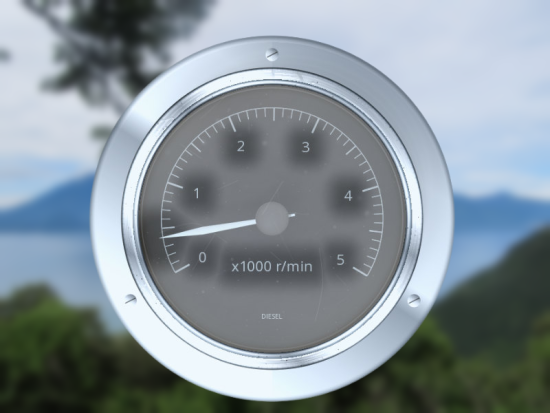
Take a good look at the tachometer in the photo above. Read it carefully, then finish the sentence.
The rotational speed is 400 rpm
